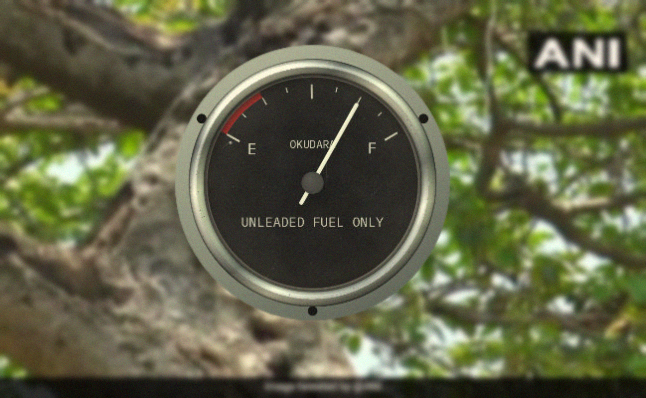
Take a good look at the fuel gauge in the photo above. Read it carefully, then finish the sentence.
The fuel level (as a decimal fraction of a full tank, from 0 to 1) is 0.75
